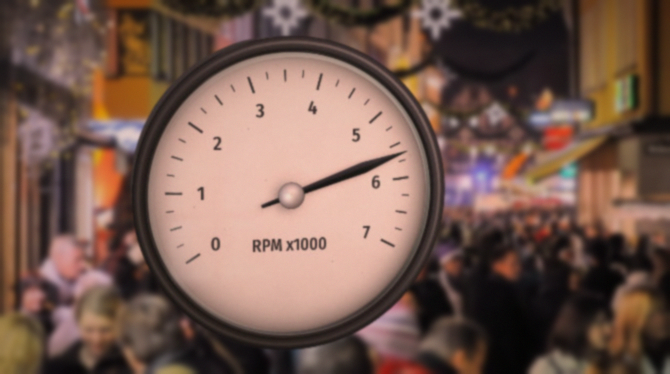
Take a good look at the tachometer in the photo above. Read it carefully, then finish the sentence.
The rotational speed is 5625 rpm
